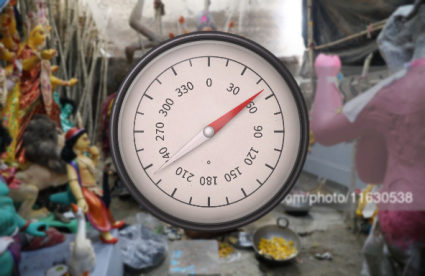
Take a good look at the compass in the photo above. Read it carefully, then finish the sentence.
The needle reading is 52.5 °
